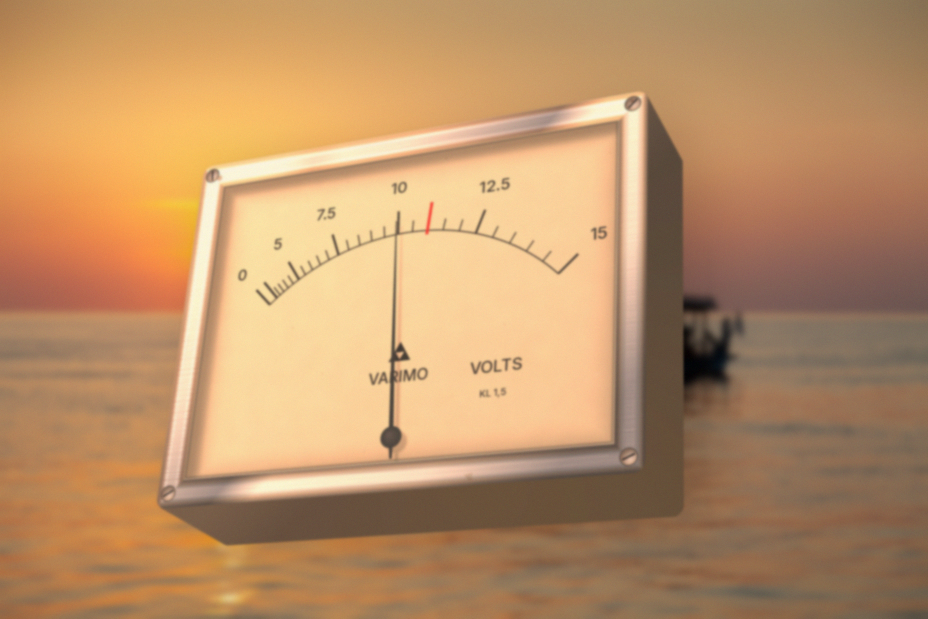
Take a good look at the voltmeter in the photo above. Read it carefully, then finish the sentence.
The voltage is 10 V
